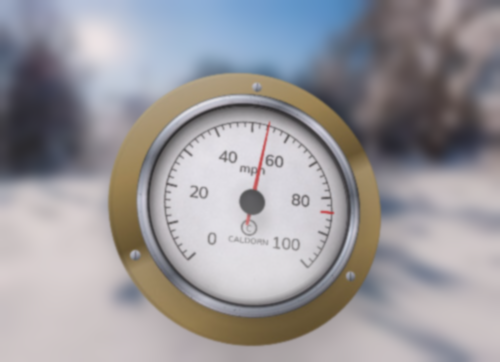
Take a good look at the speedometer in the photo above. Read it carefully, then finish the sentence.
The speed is 54 mph
